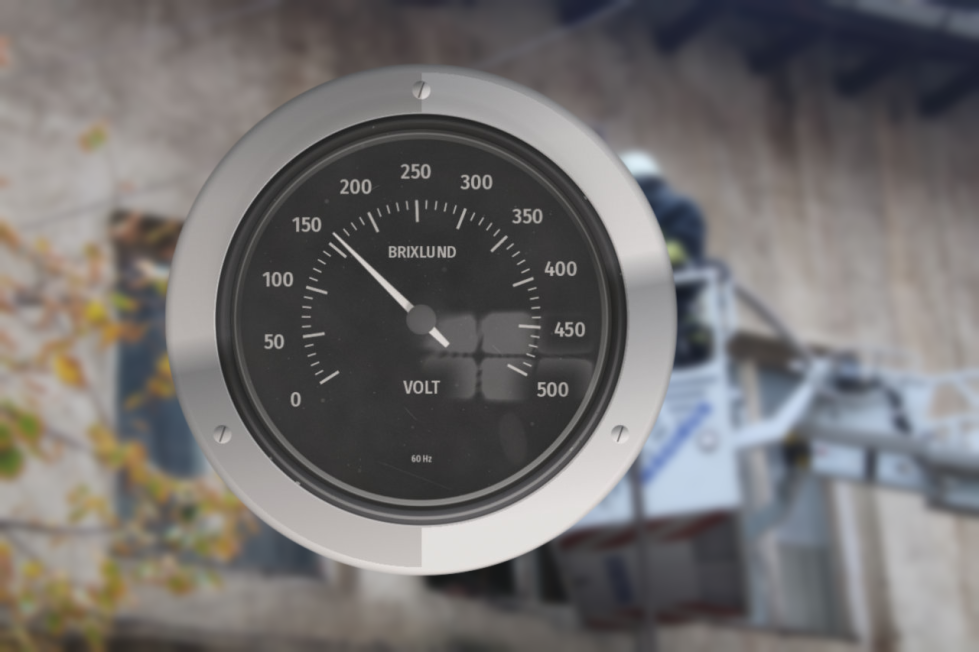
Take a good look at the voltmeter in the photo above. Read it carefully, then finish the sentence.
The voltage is 160 V
